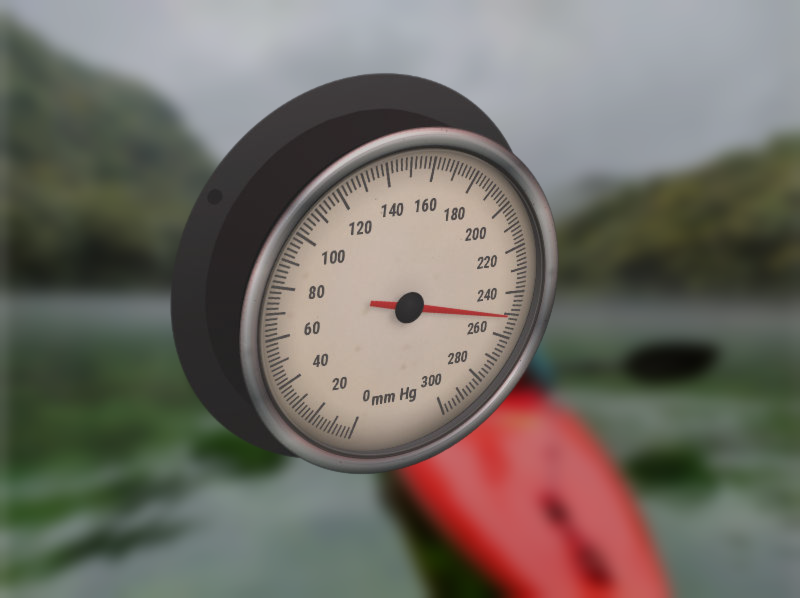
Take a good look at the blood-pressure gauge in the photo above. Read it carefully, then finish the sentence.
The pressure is 250 mmHg
